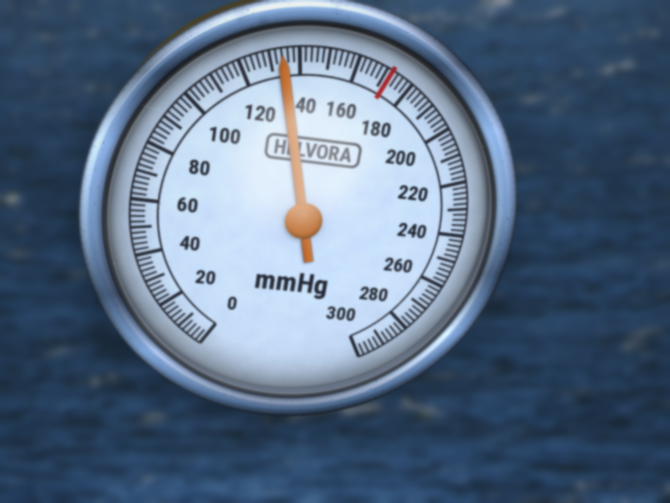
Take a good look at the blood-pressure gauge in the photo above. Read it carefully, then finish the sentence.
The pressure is 134 mmHg
